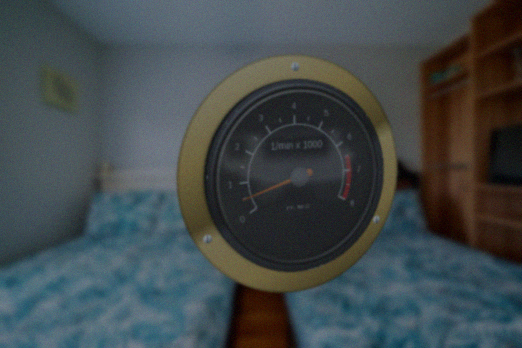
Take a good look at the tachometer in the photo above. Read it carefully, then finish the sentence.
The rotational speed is 500 rpm
